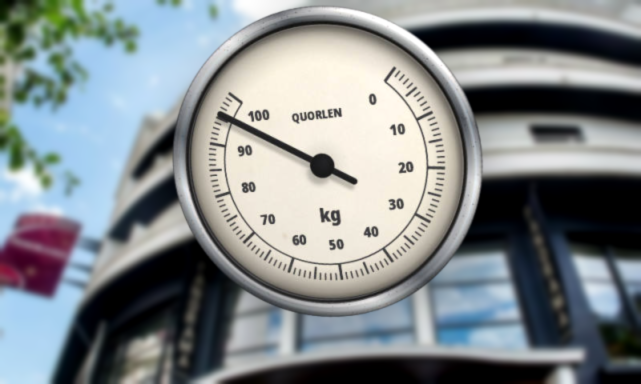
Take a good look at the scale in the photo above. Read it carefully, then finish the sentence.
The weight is 96 kg
